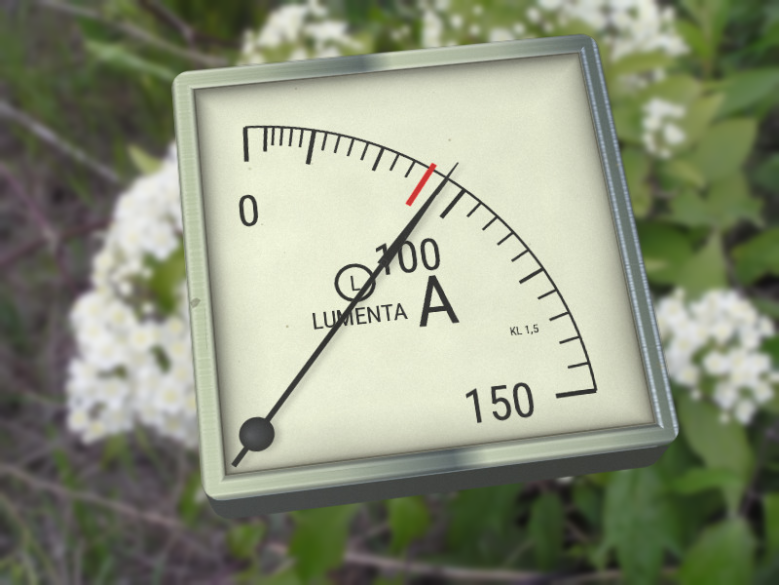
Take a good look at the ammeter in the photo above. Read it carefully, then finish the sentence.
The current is 95 A
